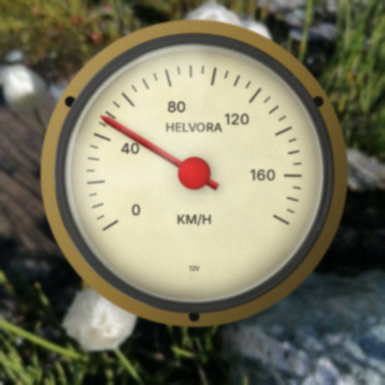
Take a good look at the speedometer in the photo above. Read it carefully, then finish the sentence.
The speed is 47.5 km/h
